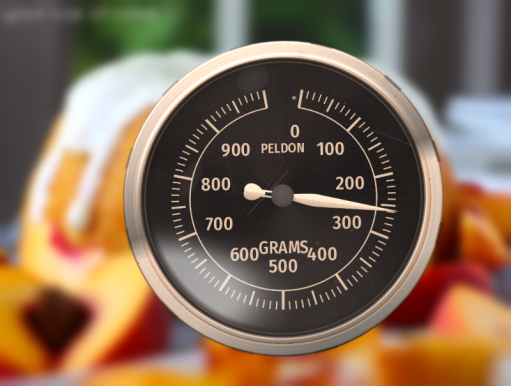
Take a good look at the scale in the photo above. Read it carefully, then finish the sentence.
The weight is 260 g
